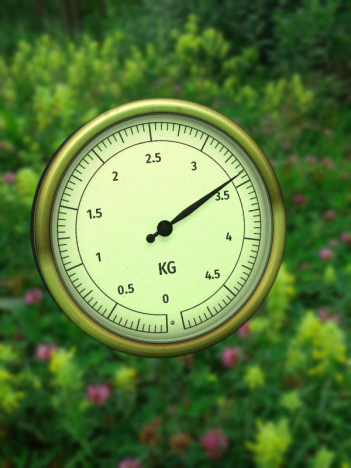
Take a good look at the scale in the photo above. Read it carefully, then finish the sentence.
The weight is 3.4 kg
